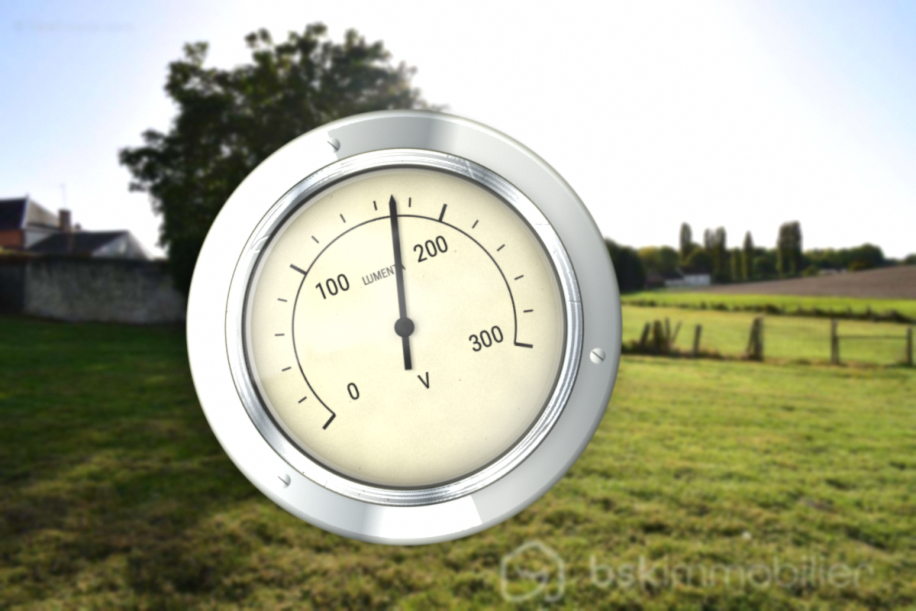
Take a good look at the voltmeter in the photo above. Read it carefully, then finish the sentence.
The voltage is 170 V
